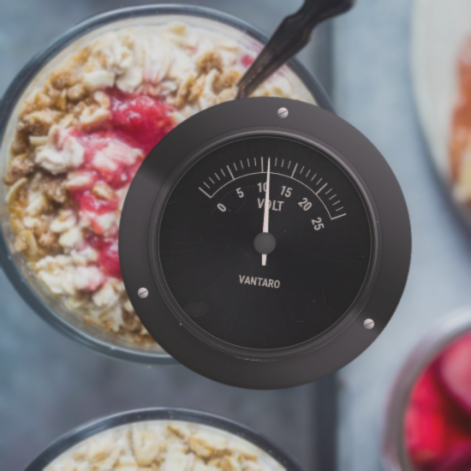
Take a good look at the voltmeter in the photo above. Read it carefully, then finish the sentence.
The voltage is 11 V
